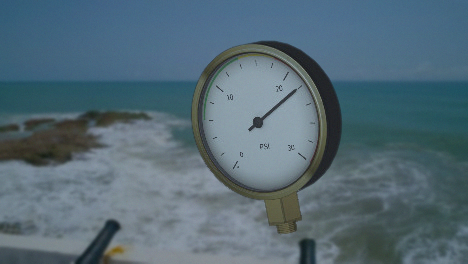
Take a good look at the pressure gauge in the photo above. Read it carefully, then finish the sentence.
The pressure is 22 psi
